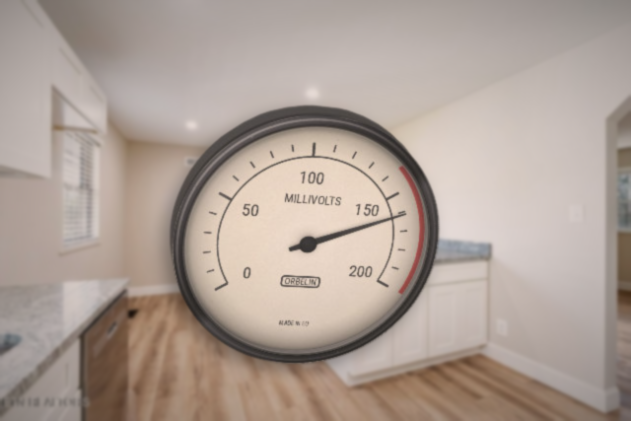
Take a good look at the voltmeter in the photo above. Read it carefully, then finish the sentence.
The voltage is 160 mV
